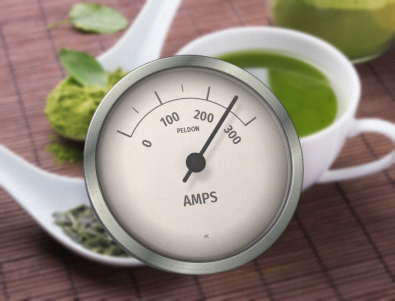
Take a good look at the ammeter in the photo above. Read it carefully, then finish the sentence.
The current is 250 A
